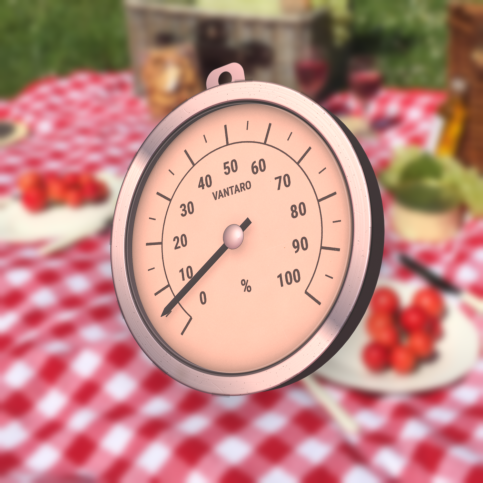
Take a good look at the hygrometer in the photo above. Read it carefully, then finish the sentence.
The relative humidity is 5 %
